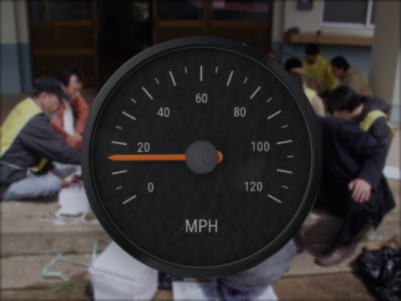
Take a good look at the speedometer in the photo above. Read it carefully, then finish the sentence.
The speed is 15 mph
